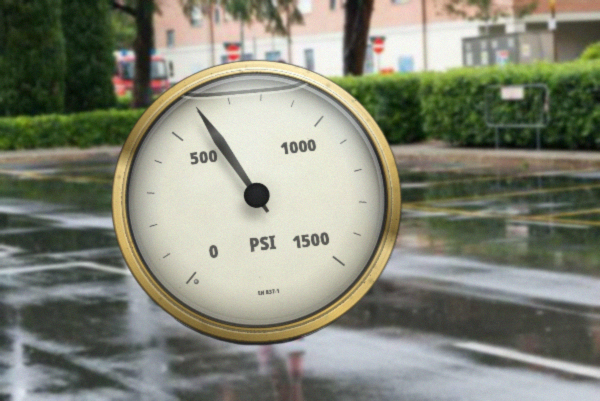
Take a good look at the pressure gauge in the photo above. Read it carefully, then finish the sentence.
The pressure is 600 psi
